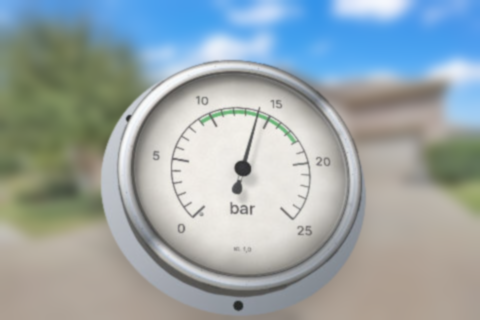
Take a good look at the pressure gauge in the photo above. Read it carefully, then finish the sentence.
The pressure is 14 bar
